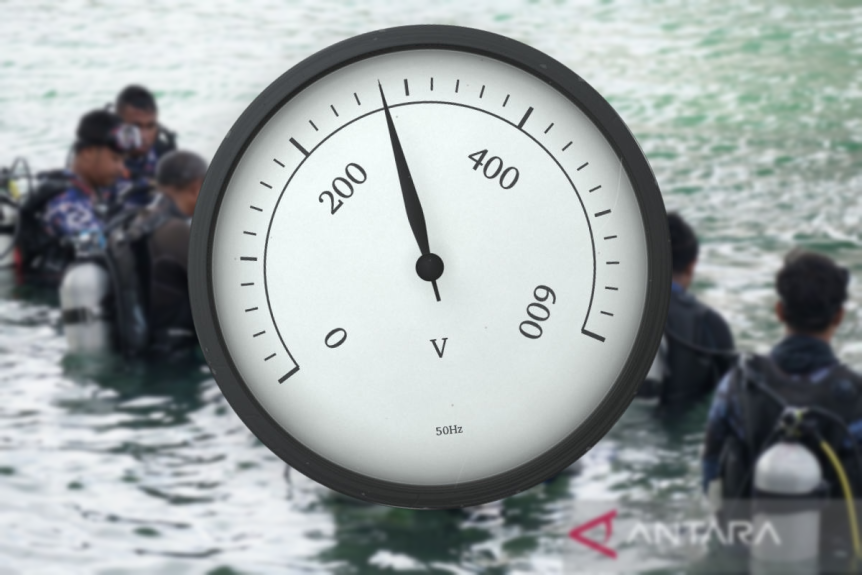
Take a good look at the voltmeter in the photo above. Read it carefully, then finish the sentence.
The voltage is 280 V
